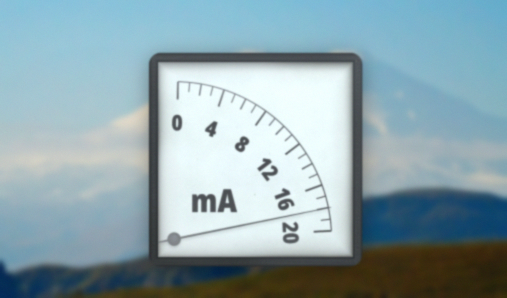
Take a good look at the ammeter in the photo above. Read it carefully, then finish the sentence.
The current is 18 mA
